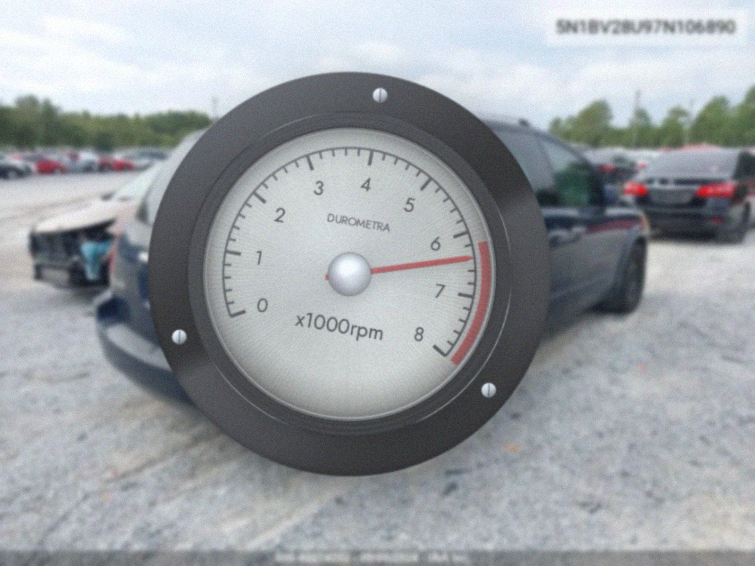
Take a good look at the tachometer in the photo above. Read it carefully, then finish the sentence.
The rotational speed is 6400 rpm
